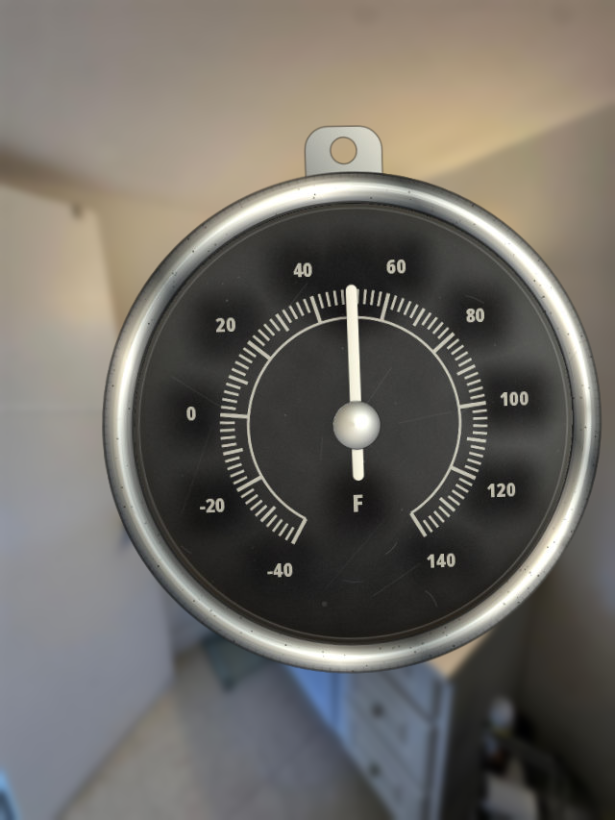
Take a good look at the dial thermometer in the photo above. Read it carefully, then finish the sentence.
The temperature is 50 °F
